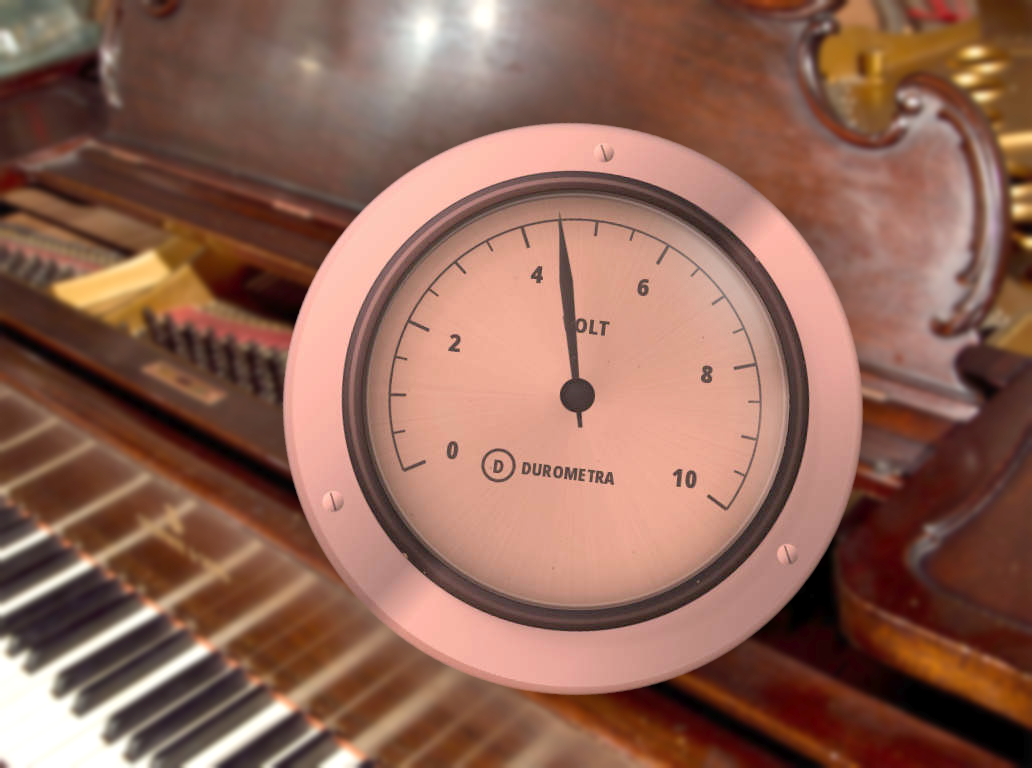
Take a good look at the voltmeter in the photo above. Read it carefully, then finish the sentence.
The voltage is 4.5 V
